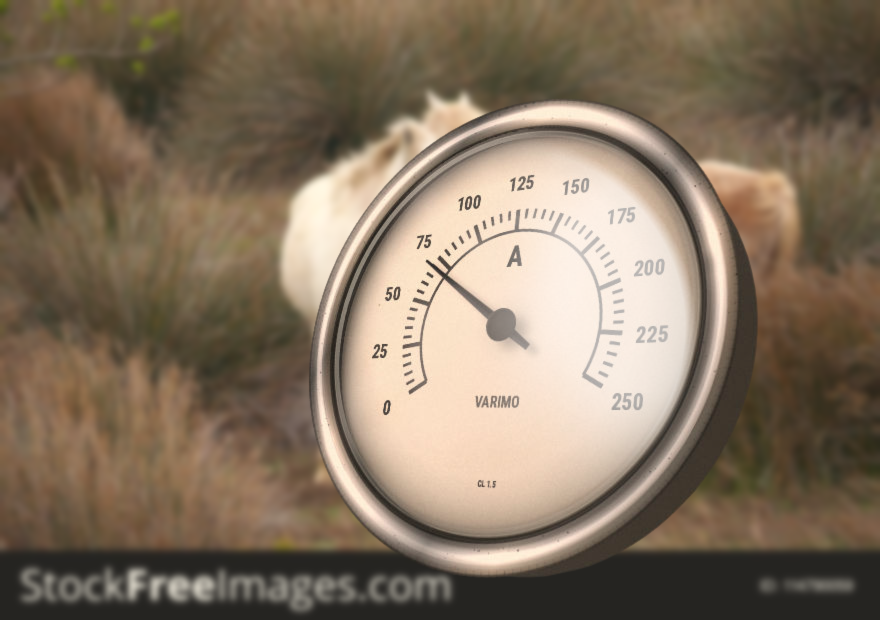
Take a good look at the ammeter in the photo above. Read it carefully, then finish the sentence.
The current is 70 A
